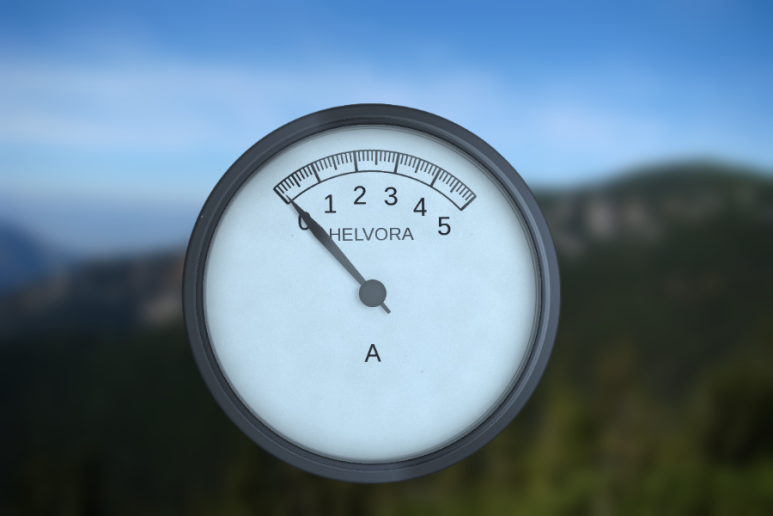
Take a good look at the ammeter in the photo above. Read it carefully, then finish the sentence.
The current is 0.1 A
